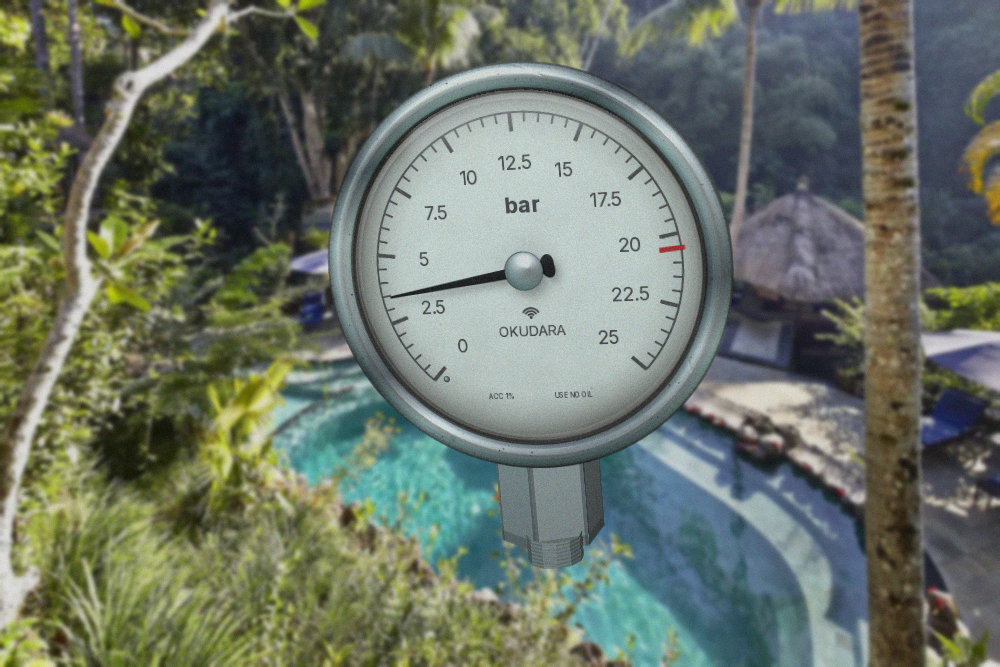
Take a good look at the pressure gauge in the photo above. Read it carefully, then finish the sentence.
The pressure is 3.5 bar
